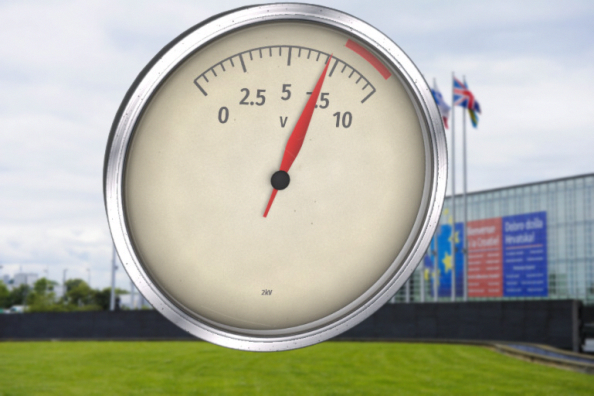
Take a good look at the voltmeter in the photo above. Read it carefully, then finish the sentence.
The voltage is 7 V
